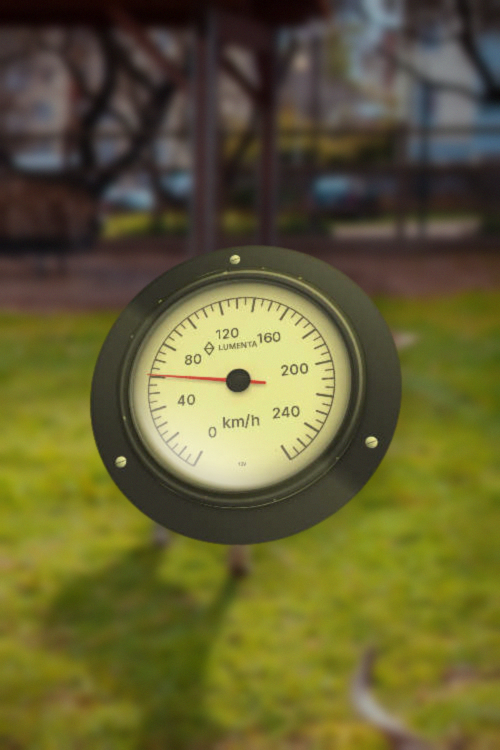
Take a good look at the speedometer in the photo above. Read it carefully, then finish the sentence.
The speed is 60 km/h
